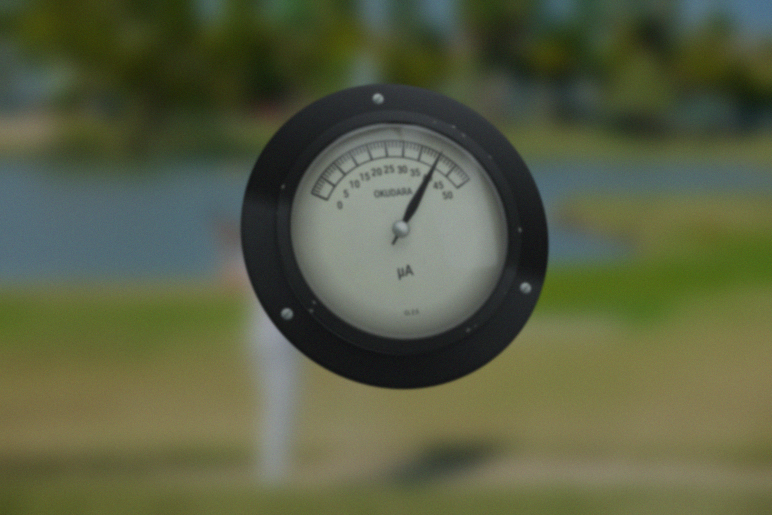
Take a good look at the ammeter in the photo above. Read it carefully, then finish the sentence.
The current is 40 µA
